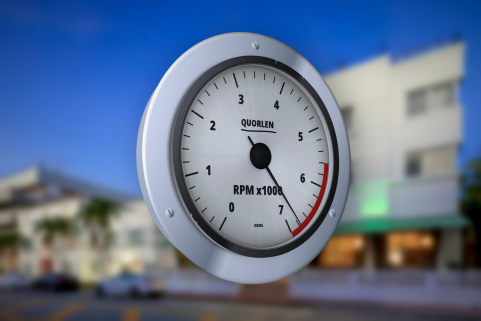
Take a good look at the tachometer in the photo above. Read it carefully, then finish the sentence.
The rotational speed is 6800 rpm
